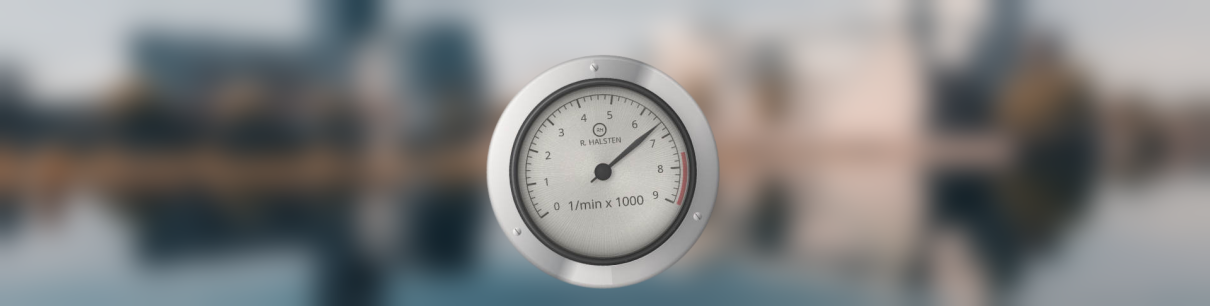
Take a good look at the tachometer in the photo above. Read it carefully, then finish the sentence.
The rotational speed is 6600 rpm
